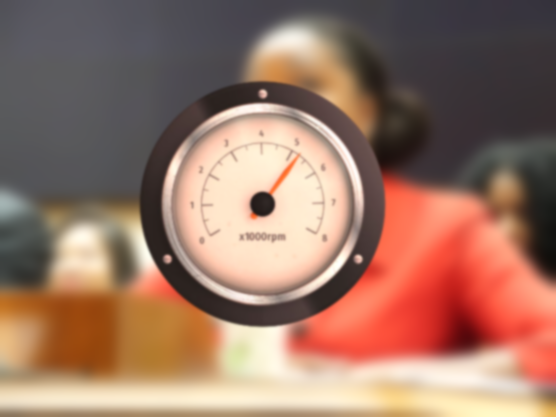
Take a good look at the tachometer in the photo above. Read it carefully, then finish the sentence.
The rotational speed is 5250 rpm
